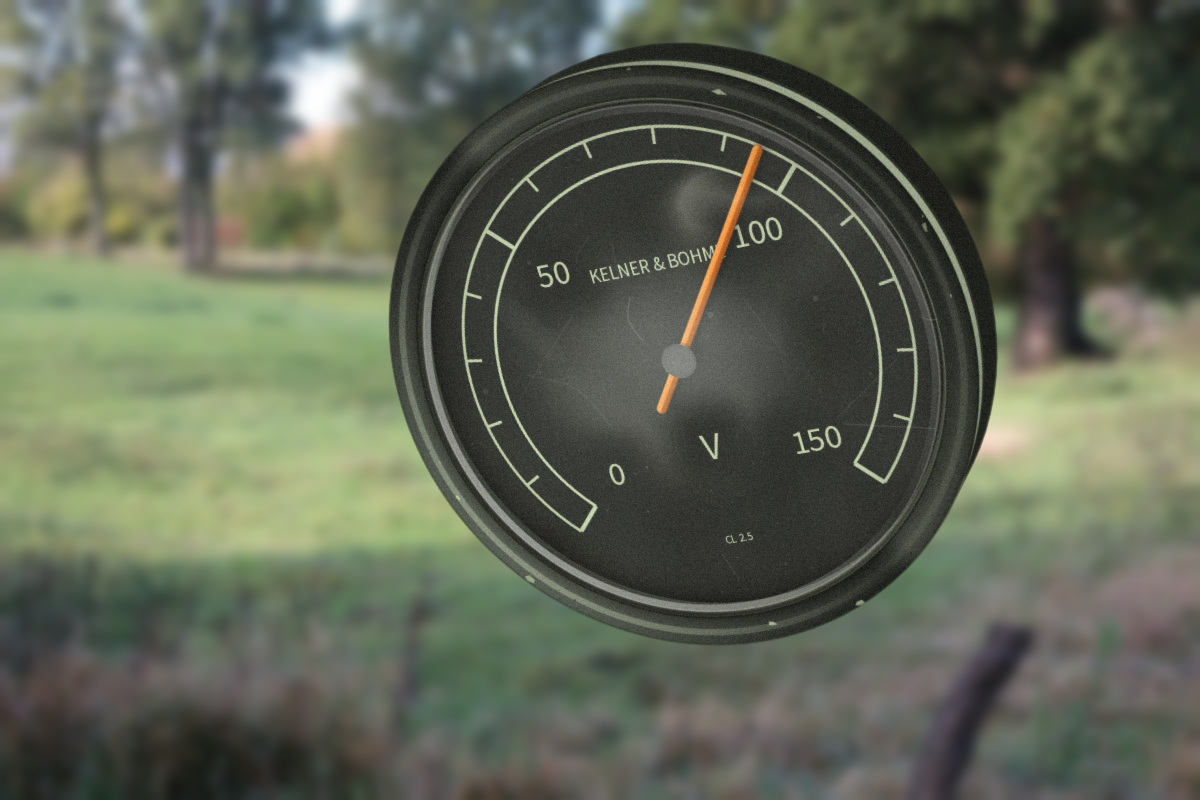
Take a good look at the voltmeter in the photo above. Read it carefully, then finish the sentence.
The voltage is 95 V
